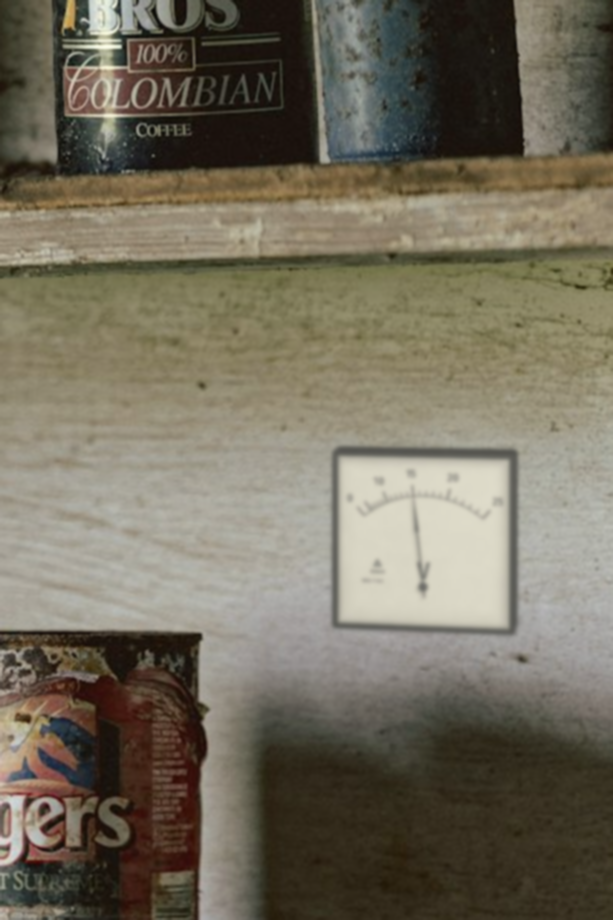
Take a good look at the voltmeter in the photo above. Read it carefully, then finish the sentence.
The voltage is 15 V
